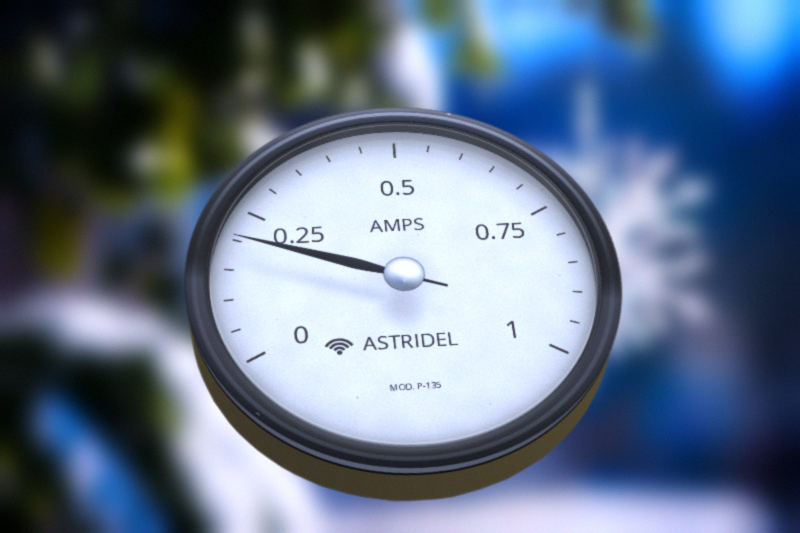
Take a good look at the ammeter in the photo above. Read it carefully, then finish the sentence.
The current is 0.2 A
